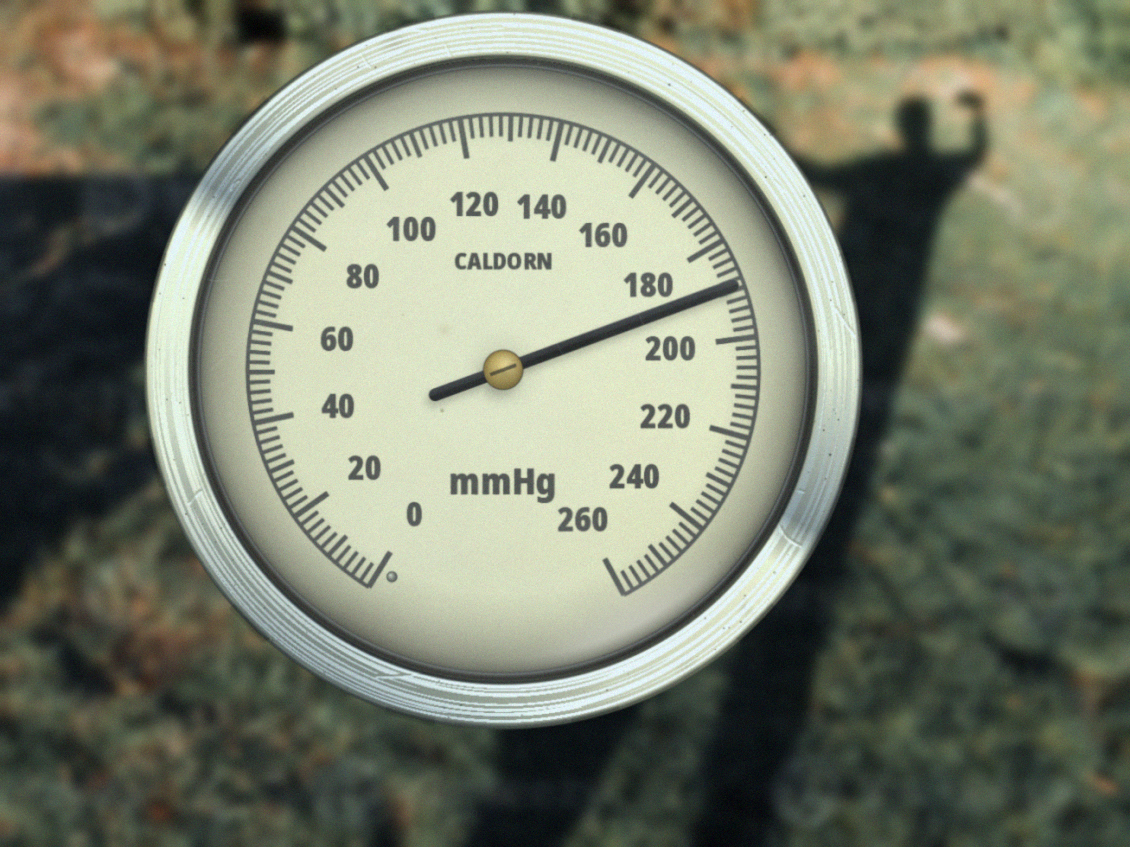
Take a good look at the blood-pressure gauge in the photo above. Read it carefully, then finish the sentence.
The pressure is 189 mmHg
